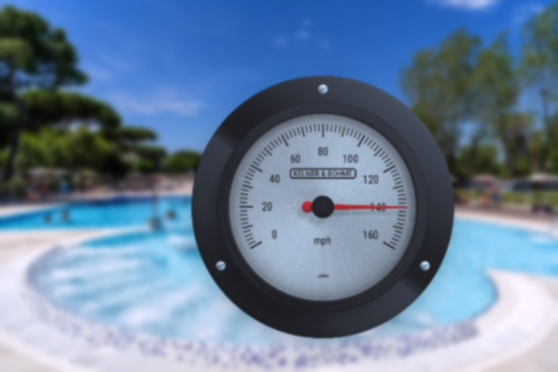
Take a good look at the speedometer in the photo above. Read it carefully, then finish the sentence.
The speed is 140 mph
